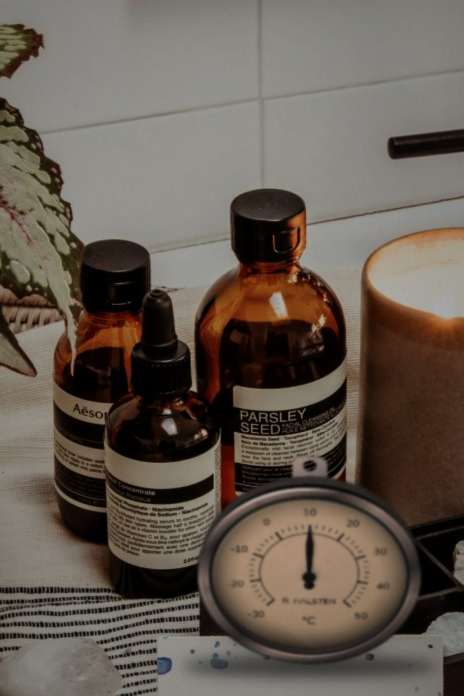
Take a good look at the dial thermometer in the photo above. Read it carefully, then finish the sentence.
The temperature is 10 °C
